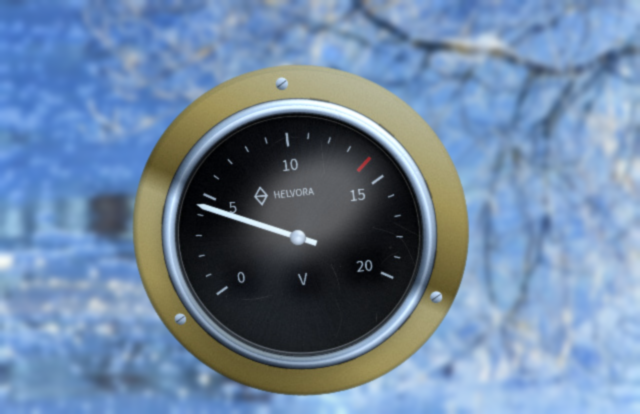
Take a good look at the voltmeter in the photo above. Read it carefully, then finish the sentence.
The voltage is 4.5 V
